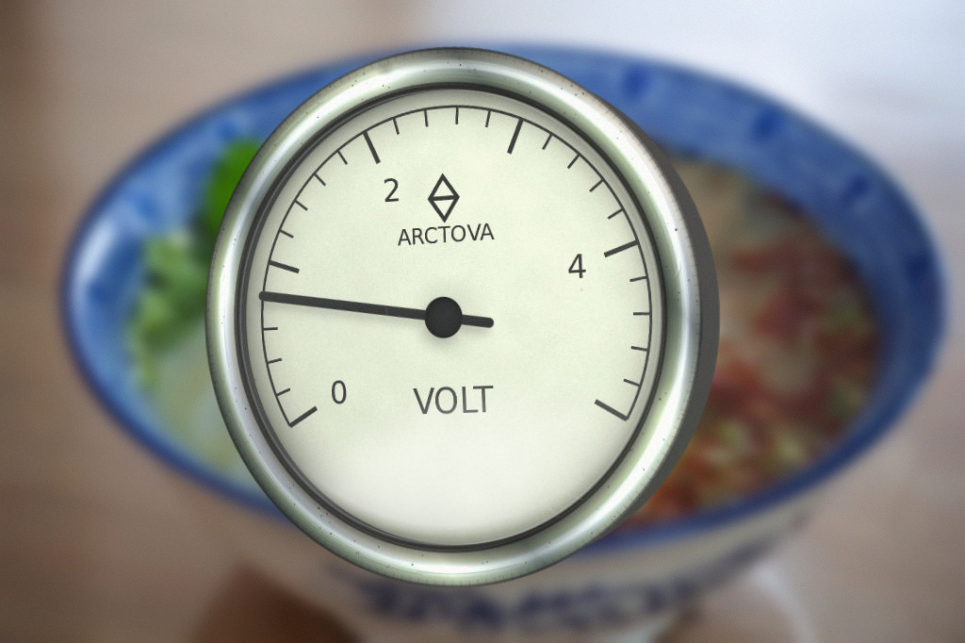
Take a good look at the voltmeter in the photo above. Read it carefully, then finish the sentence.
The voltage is 0.8 V
